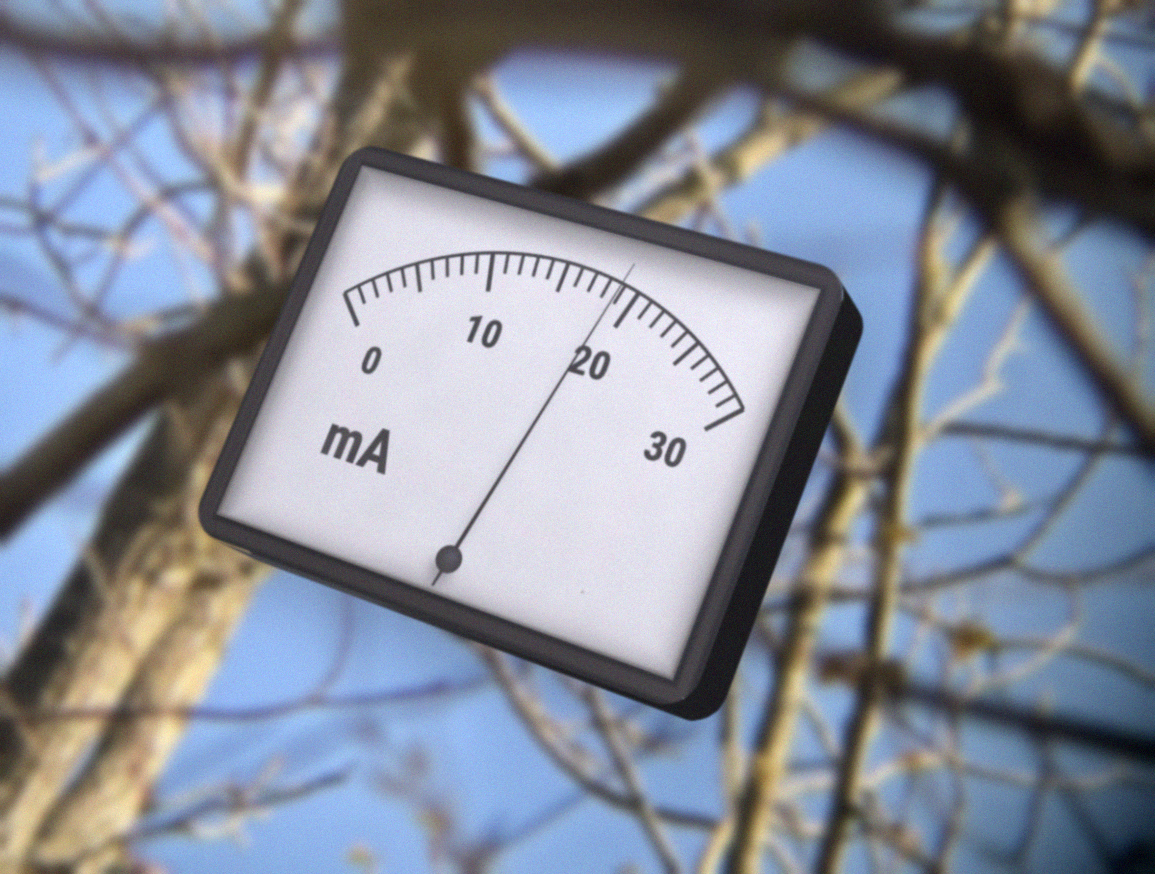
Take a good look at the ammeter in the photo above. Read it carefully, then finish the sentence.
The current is 19 mA
